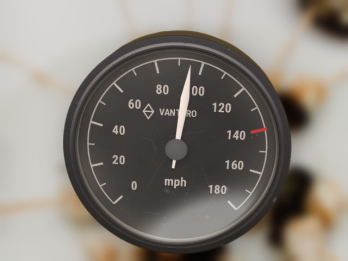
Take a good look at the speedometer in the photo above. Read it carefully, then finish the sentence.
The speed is 95 mph
